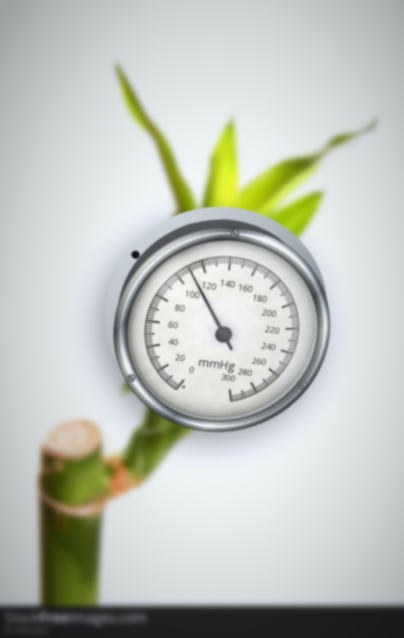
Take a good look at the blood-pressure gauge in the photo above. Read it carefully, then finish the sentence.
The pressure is 110 mmHg
